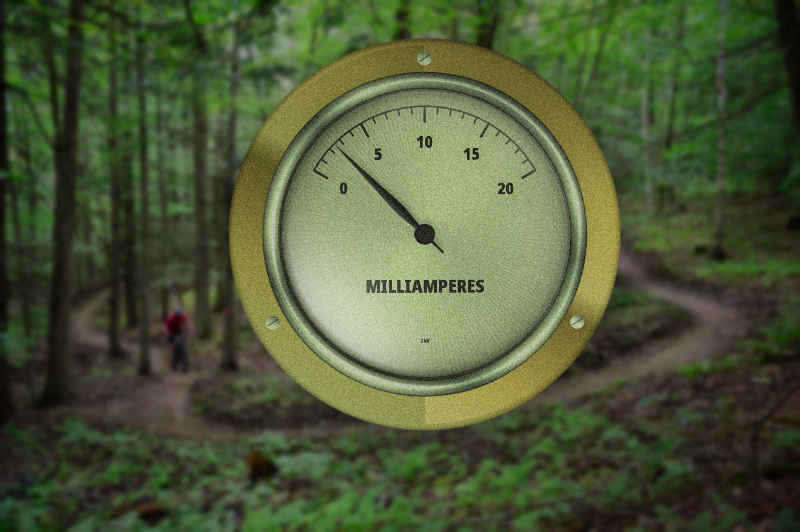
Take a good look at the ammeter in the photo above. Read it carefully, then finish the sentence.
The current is 2.5 mA
